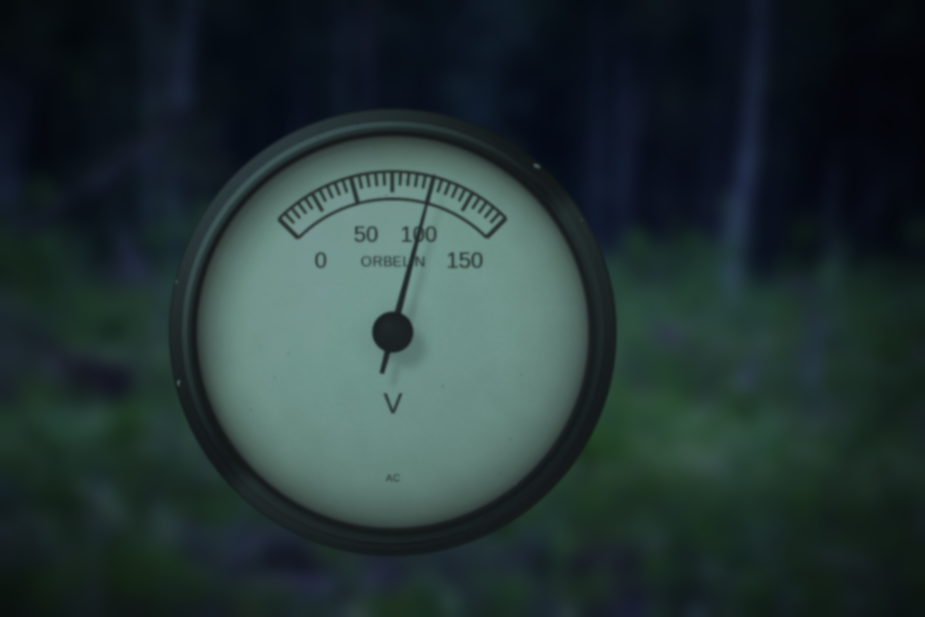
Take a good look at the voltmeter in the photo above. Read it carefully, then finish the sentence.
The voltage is 100 V
